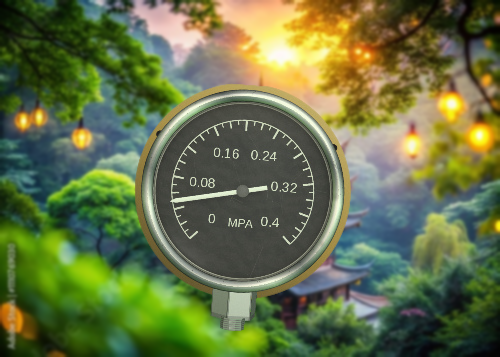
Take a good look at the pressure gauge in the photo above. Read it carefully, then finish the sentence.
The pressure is 0.05 MPa
